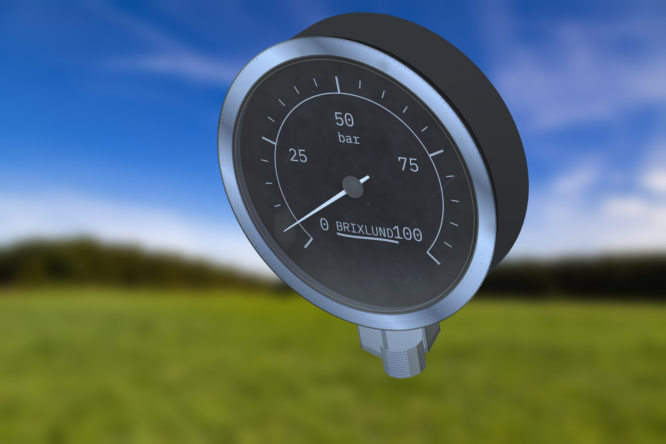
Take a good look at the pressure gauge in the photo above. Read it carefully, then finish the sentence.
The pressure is 5 bar
